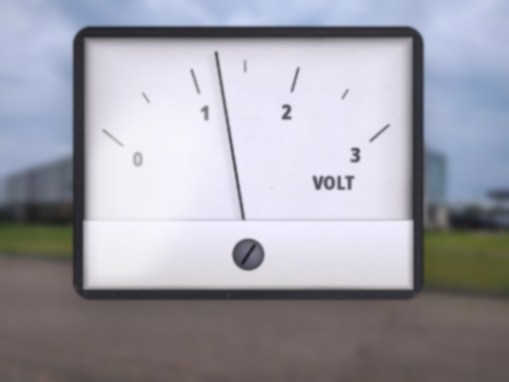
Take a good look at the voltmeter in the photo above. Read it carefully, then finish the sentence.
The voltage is 1.25 V
